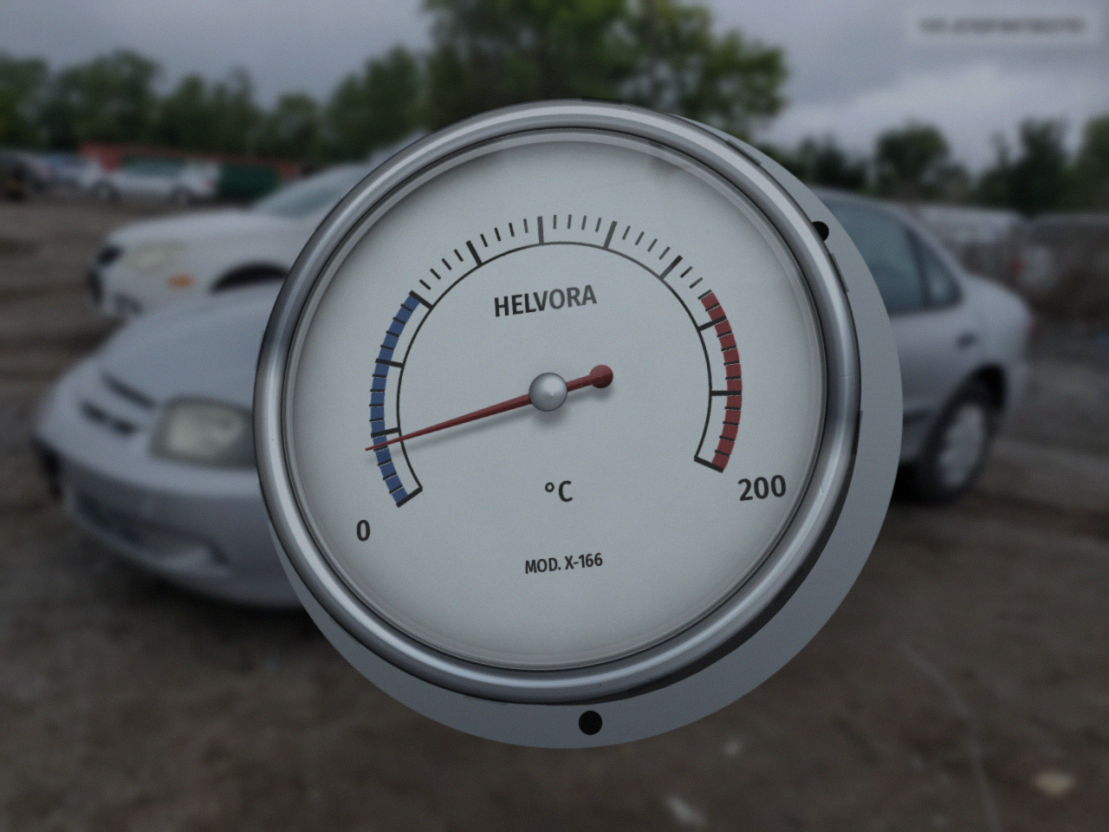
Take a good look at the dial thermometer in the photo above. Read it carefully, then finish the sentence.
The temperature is 16 °C
